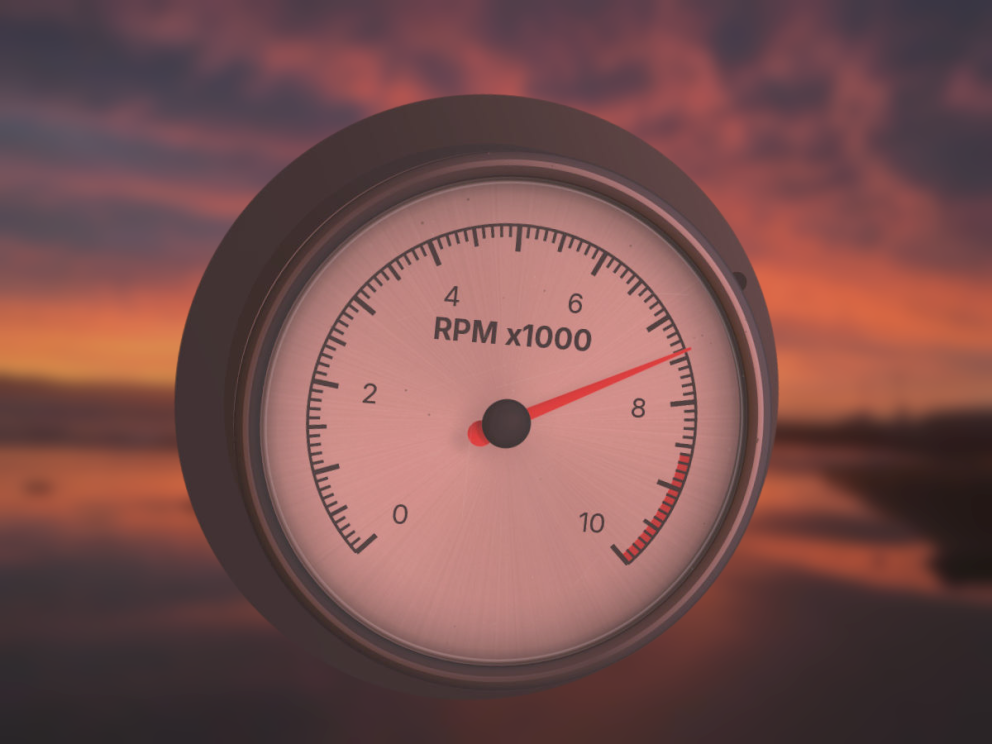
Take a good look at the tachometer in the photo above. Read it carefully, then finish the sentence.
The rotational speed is 7400 rpm
